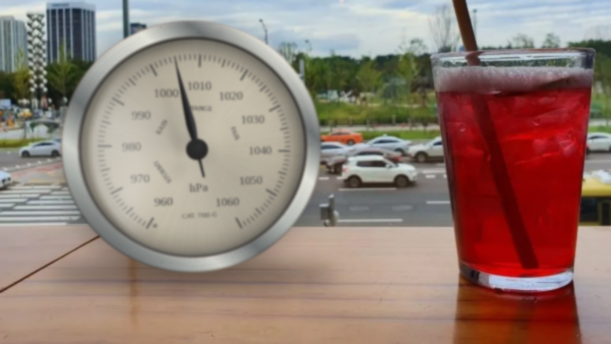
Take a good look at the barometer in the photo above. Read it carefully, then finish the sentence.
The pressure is 1005 hPa
